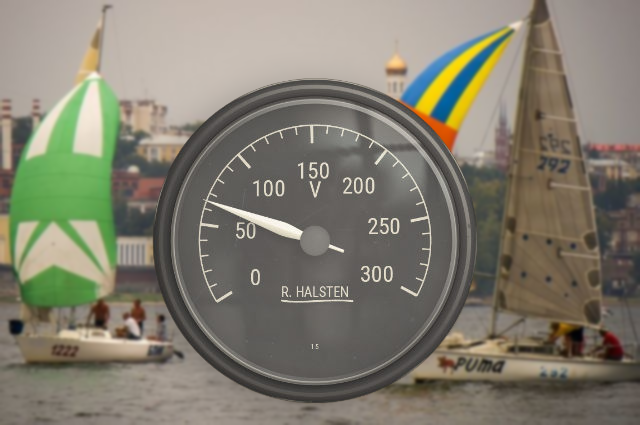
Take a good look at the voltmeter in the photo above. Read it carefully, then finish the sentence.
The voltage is 65 V
